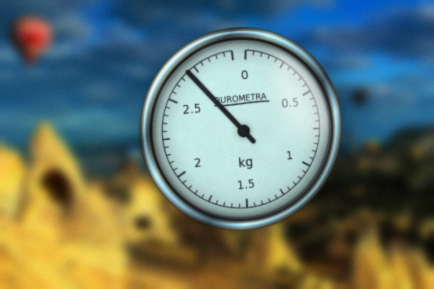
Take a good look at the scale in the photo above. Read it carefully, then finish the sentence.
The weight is 2.7 kg
